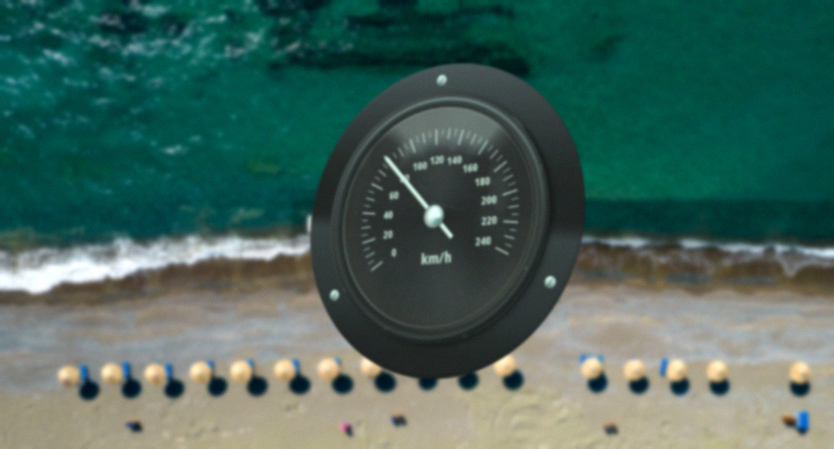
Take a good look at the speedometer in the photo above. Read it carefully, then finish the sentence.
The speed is 80 km/h
